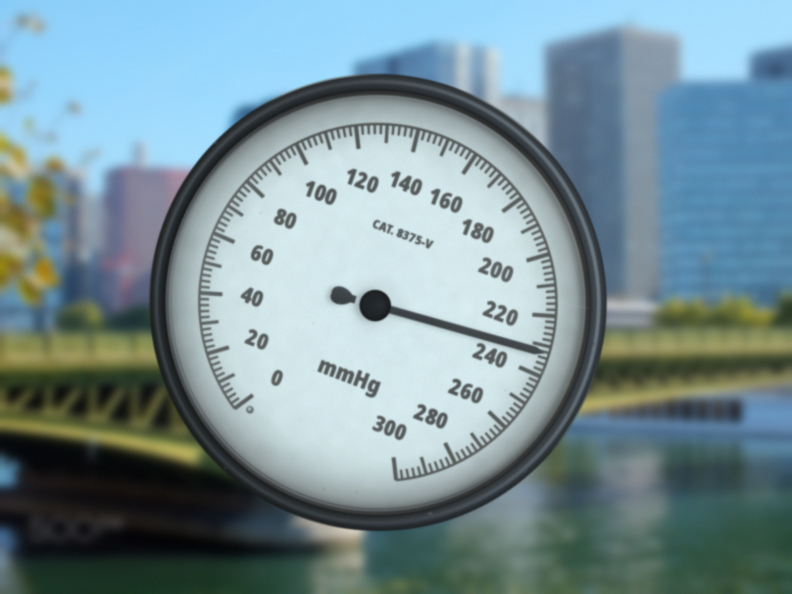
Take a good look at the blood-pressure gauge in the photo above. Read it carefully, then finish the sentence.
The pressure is 232 mmHg
